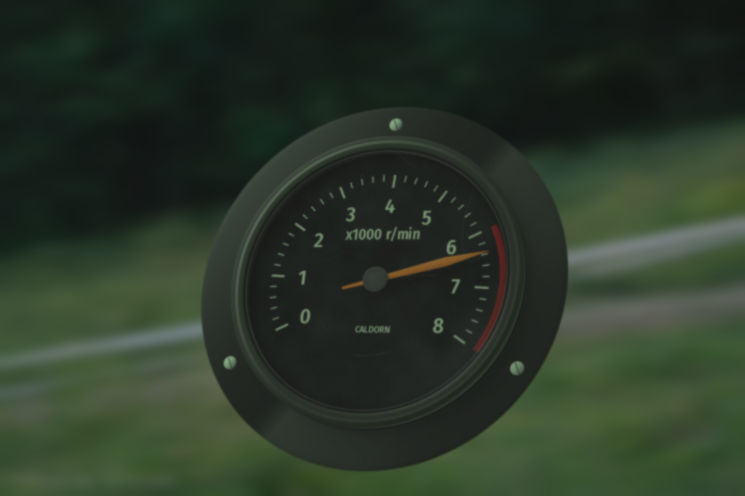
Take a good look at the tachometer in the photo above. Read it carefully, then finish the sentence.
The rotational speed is 6400 rpm
